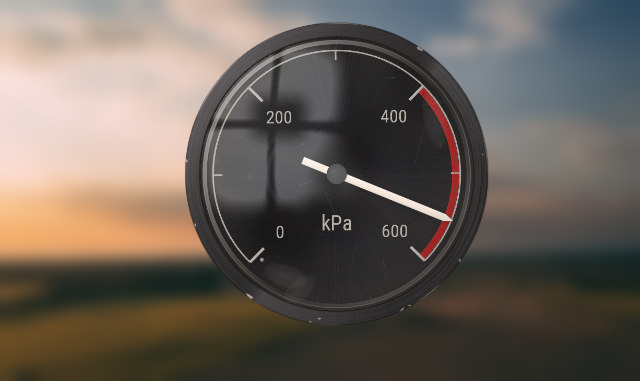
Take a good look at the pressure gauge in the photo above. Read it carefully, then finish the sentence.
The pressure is 550 kPa
